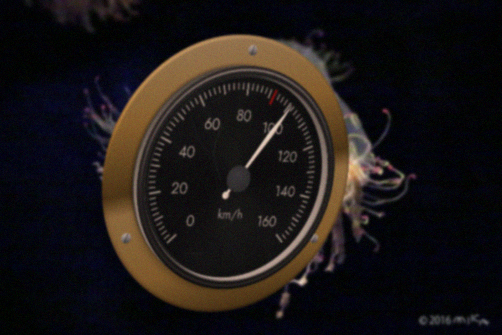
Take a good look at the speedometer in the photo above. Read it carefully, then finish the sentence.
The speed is 100 km/h
